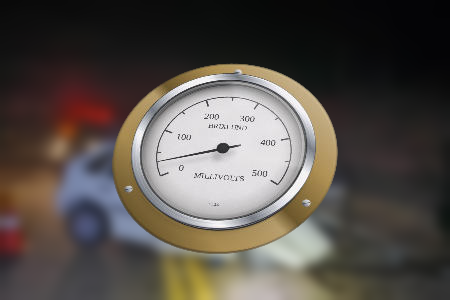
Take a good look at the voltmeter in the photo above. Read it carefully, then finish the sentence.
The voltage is 25 mV
